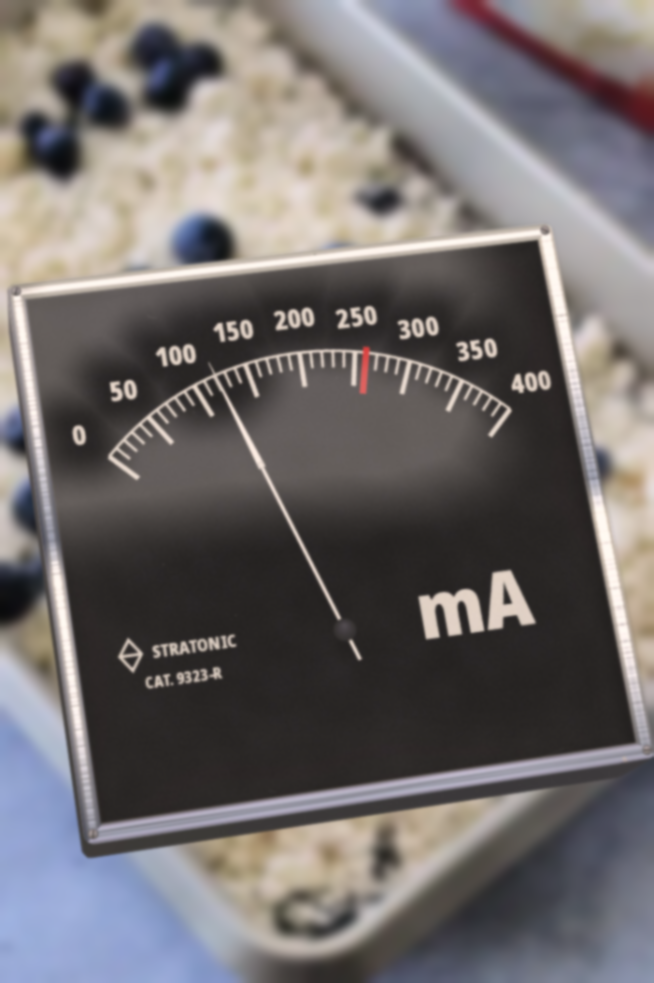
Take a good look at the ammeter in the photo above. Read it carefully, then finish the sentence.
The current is 120 mA
